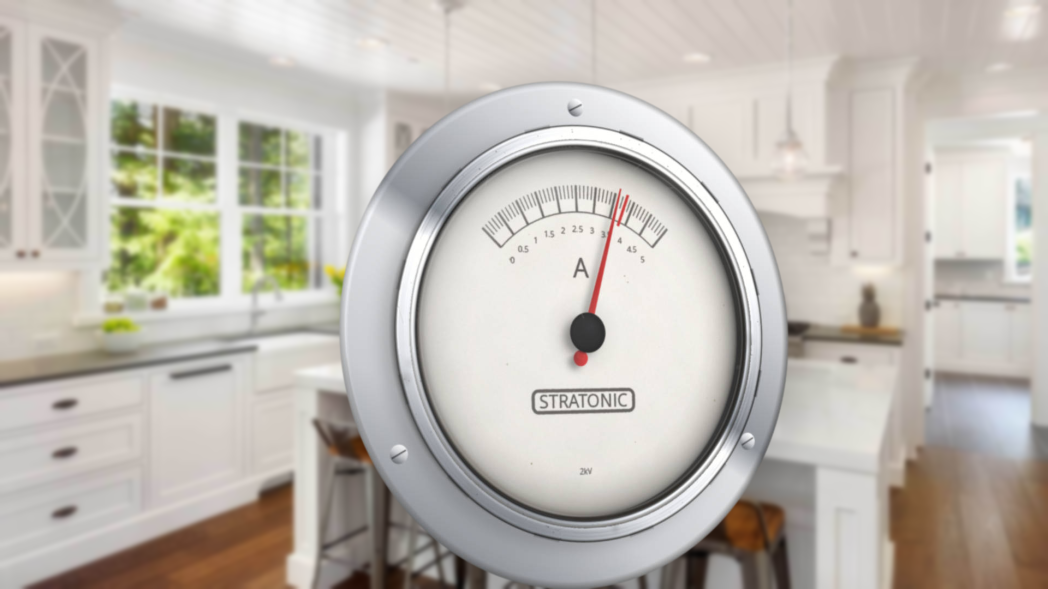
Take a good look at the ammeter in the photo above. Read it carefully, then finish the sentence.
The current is 3.5 A
